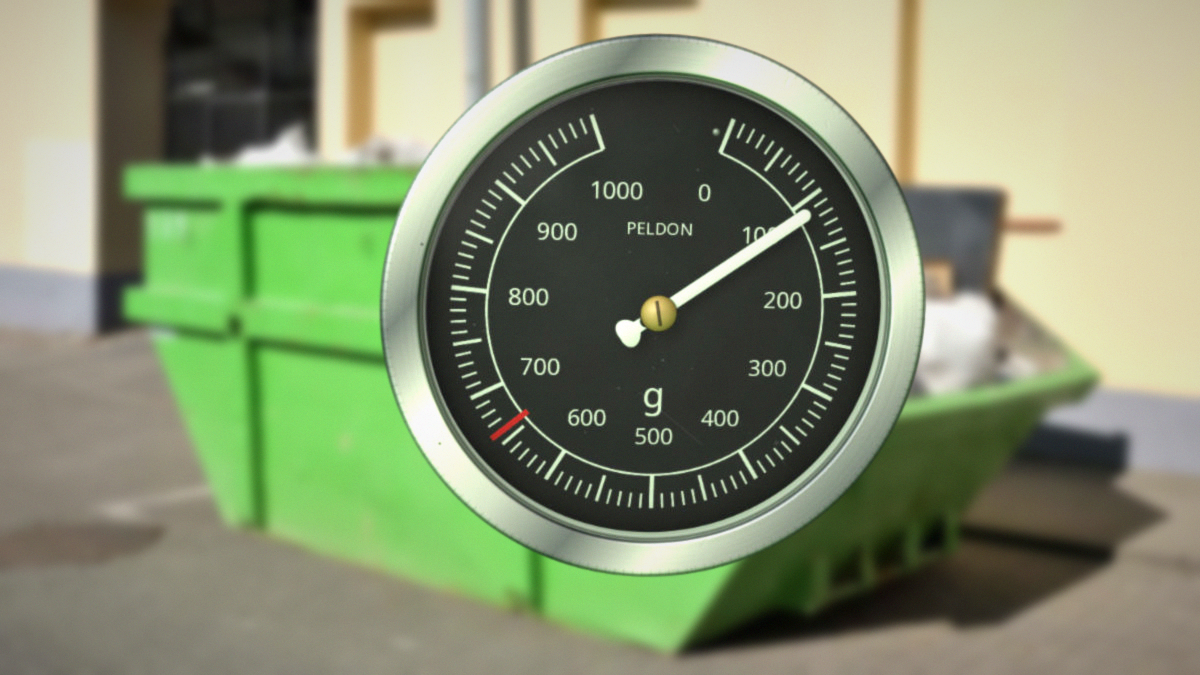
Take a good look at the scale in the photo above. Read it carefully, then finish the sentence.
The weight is 110 g
